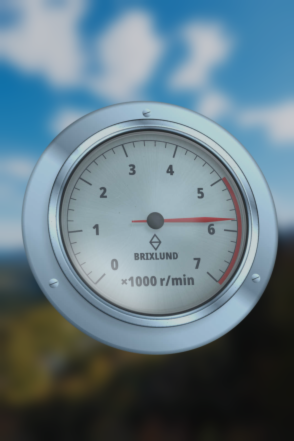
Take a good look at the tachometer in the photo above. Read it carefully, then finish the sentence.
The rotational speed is 5800 rpm
